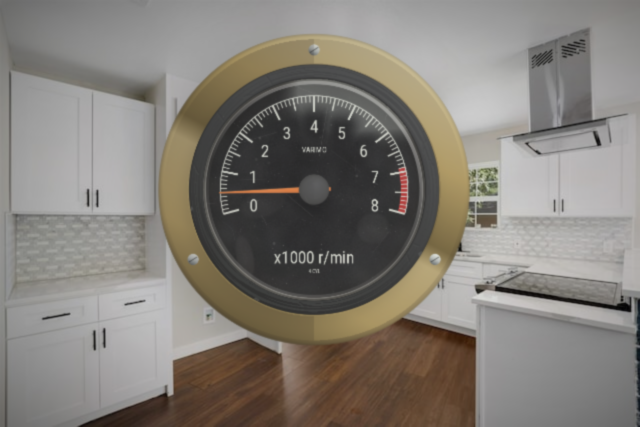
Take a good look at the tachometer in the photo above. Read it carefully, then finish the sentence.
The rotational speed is 500 rpm
